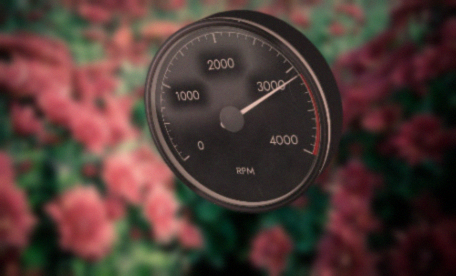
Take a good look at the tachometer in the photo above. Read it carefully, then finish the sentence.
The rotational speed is 3100 rpm
